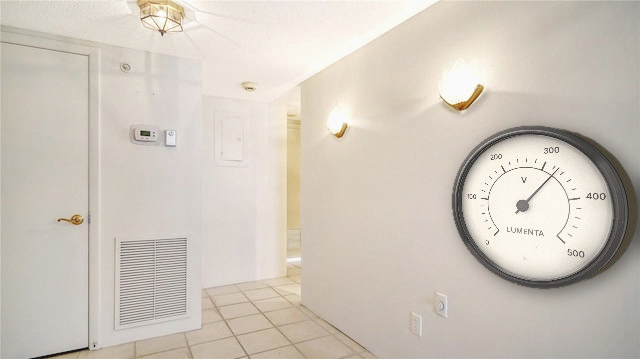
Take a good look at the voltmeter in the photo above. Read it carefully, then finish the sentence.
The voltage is 330 V
